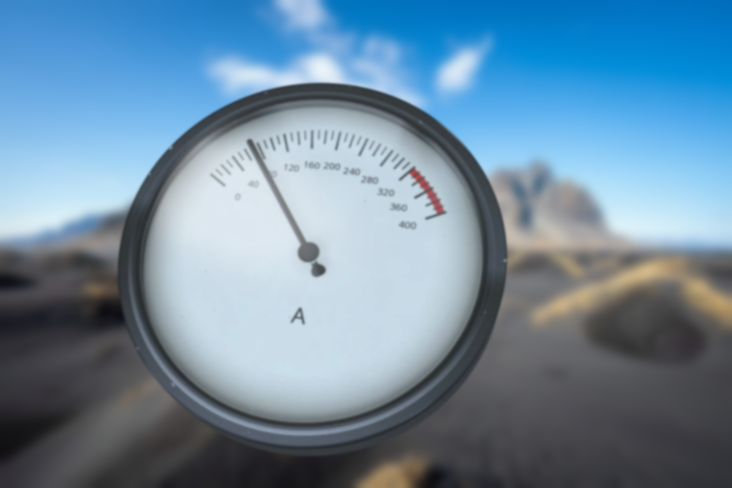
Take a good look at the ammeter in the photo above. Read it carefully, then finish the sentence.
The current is 70 A
